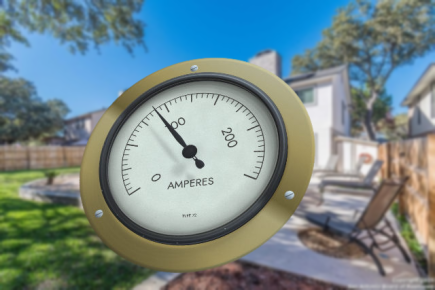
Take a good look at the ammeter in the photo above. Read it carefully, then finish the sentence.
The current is 90 A
